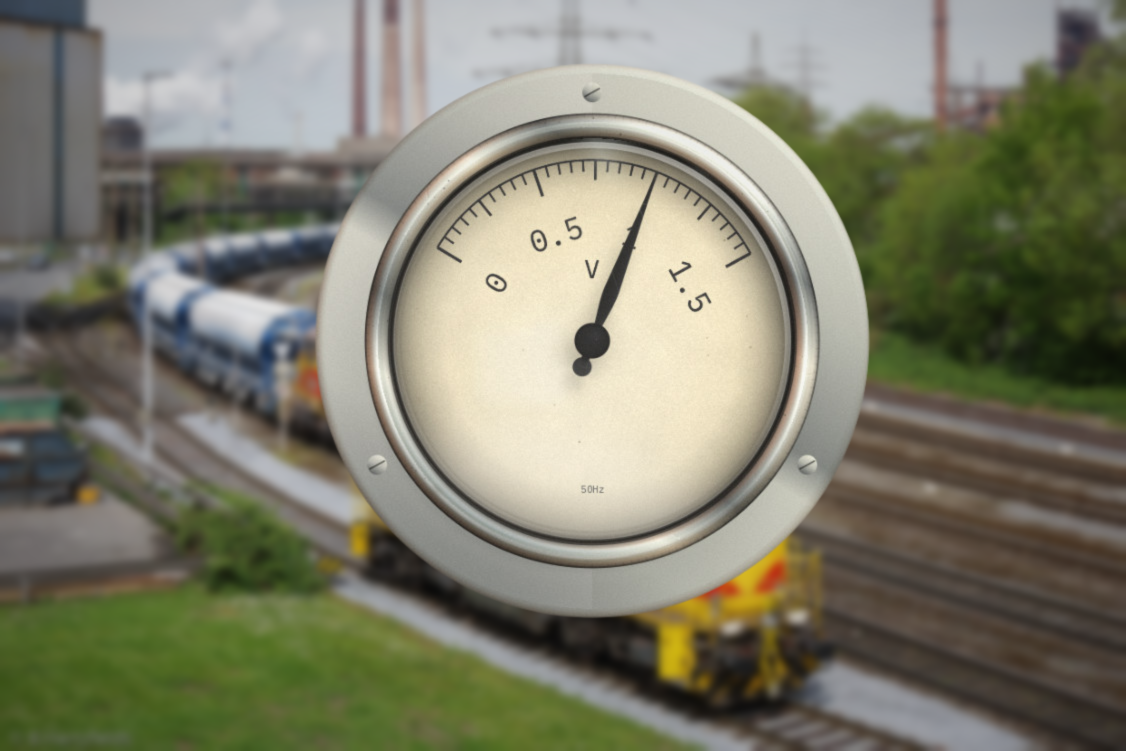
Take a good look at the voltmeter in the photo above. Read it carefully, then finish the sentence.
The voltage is 1 V
